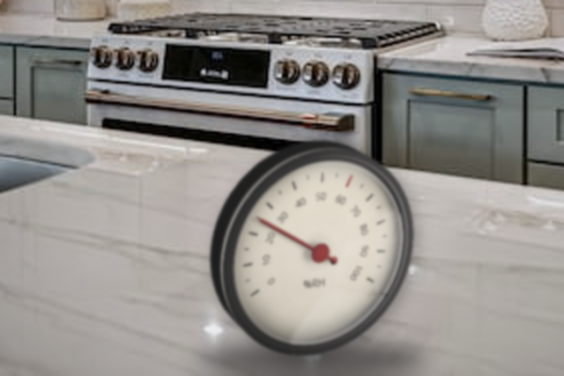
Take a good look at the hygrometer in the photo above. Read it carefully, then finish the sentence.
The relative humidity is 25 %
